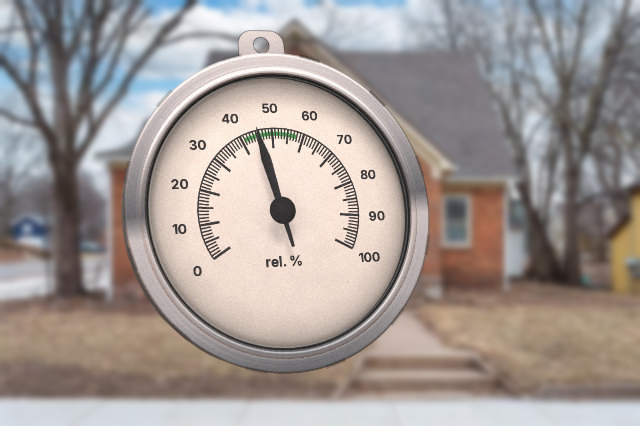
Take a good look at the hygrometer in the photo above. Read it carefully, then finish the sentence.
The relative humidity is 45 %
